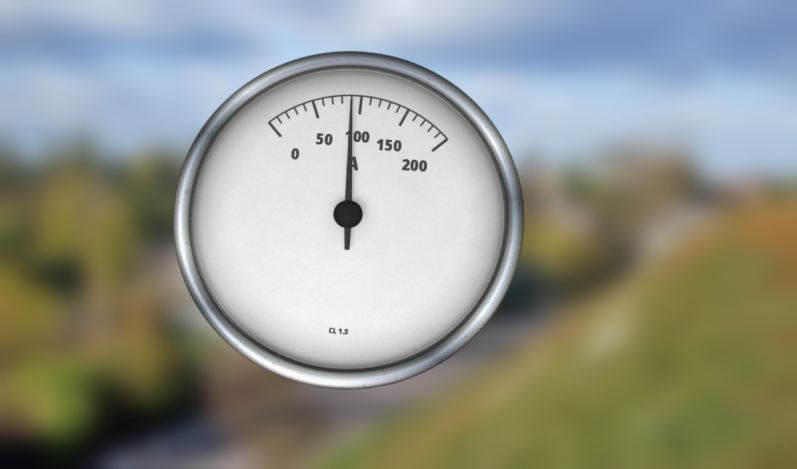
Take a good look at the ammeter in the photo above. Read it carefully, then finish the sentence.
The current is 90 A
